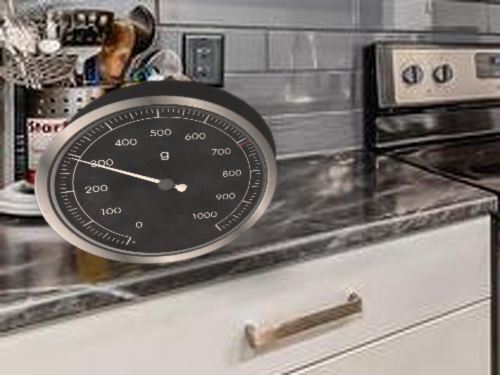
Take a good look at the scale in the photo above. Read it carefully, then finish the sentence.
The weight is 300 g
